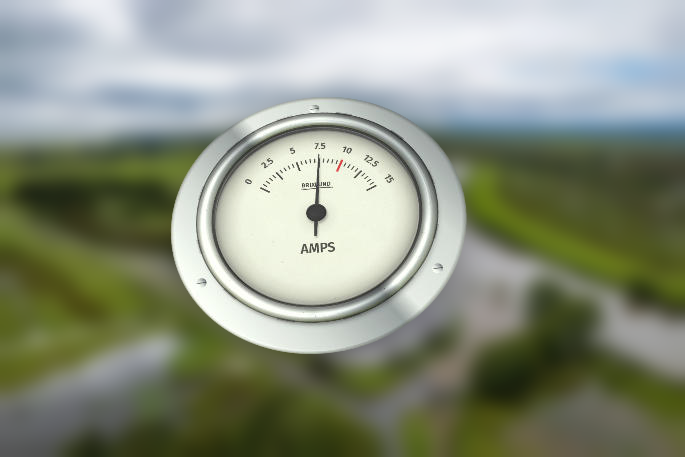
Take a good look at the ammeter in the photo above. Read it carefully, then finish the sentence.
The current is 7.5 A
